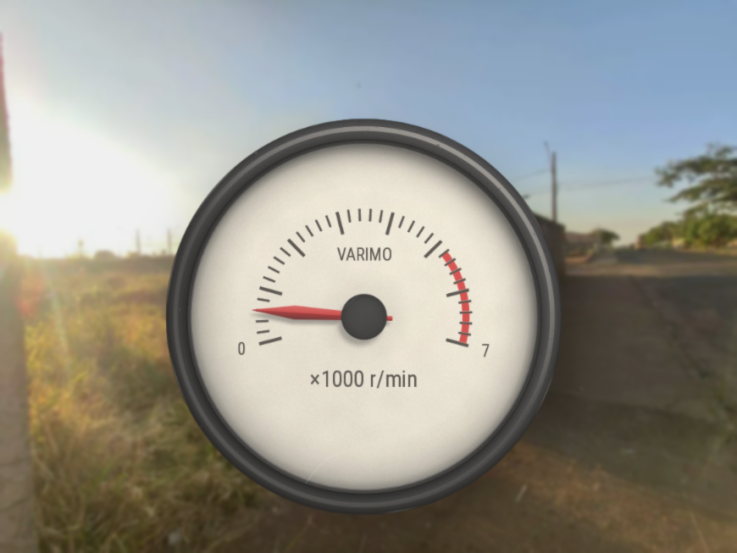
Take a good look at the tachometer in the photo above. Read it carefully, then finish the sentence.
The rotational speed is 600 rpm
